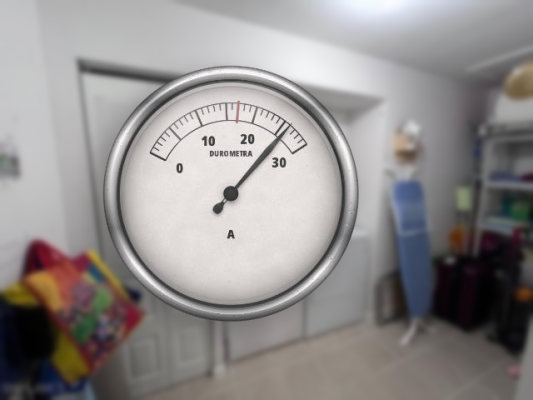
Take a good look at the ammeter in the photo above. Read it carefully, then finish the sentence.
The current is 26 A
